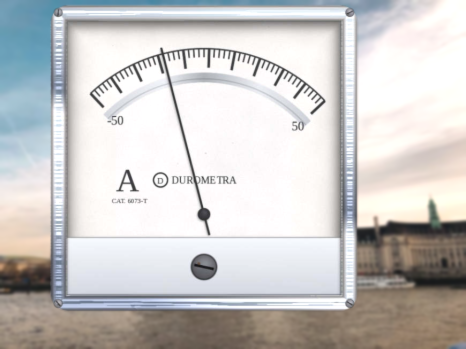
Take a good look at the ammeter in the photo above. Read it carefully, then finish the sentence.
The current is -18 A
